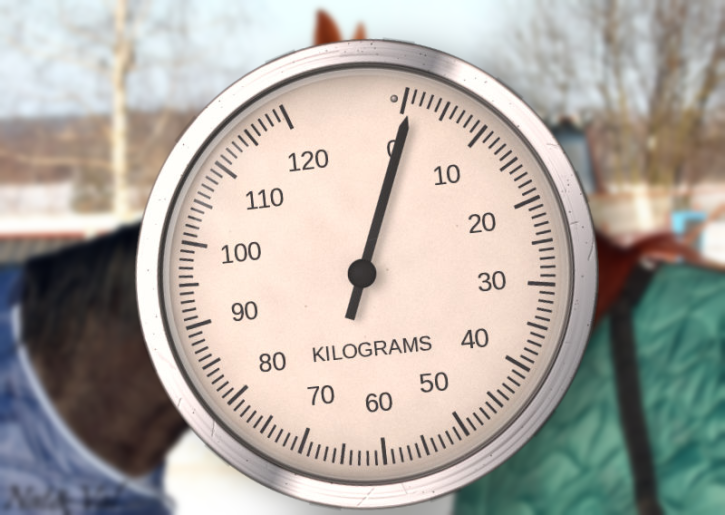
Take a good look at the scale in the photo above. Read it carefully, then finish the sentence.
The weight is 1 kg
